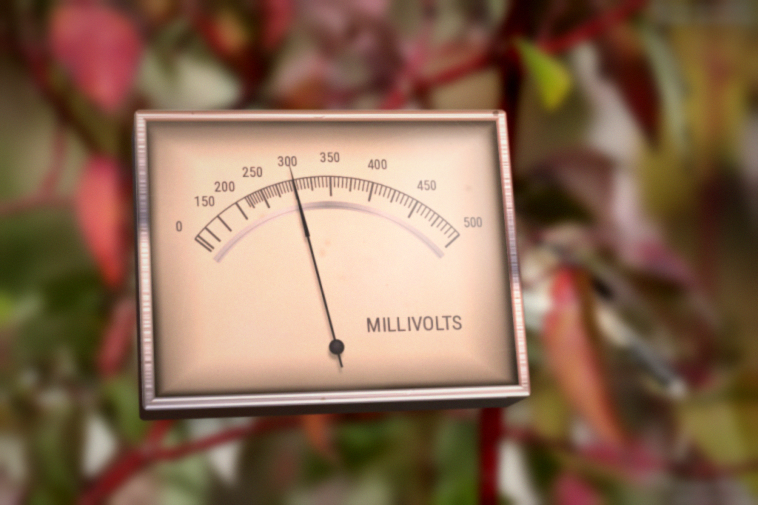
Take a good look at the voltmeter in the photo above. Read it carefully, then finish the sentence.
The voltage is 300 mV
